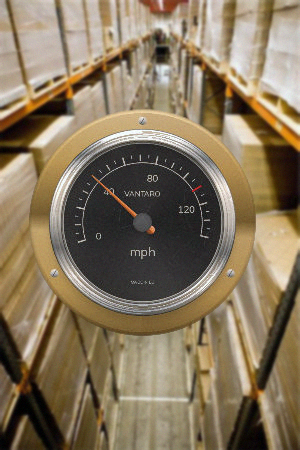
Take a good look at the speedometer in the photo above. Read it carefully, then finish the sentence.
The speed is 40 mph
